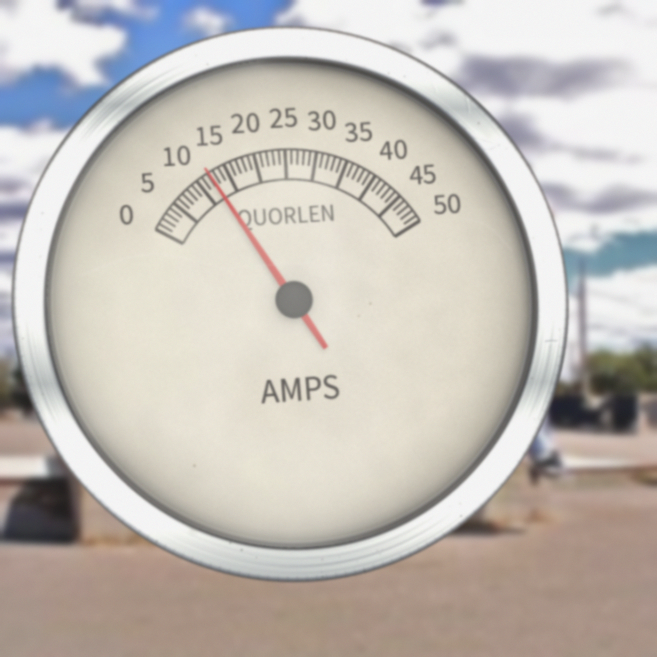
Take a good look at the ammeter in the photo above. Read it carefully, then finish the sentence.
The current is 12 A
